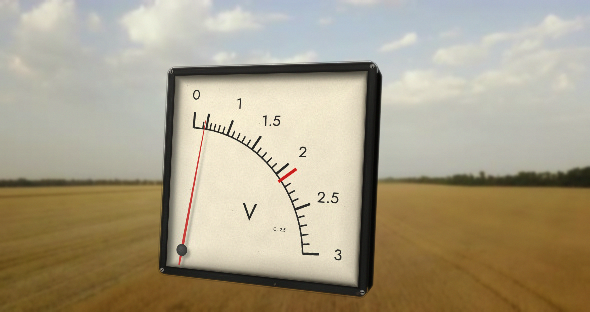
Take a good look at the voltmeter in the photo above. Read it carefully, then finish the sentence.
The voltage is 0.5 V
